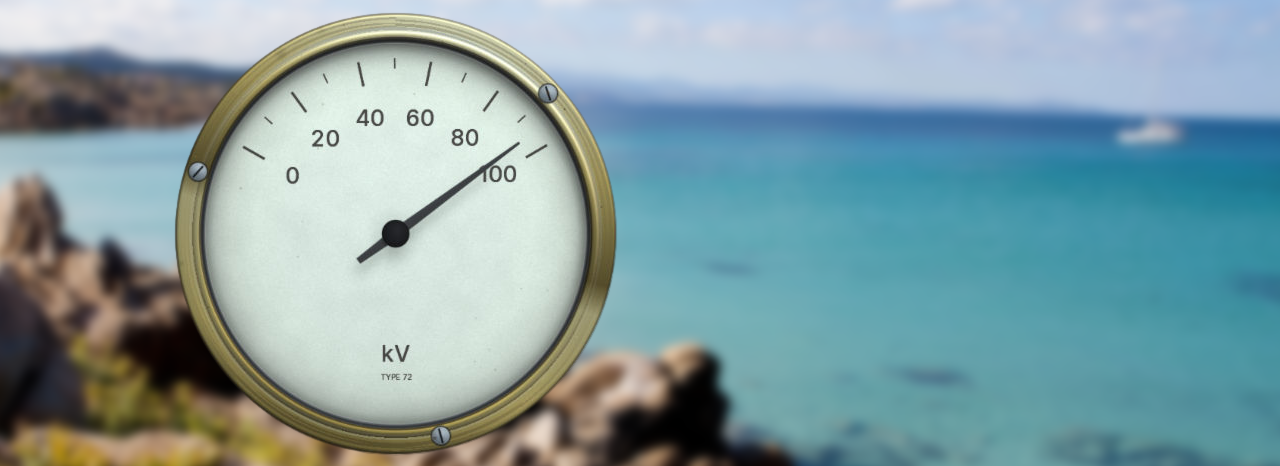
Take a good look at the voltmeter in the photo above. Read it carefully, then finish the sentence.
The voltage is 95 kV
